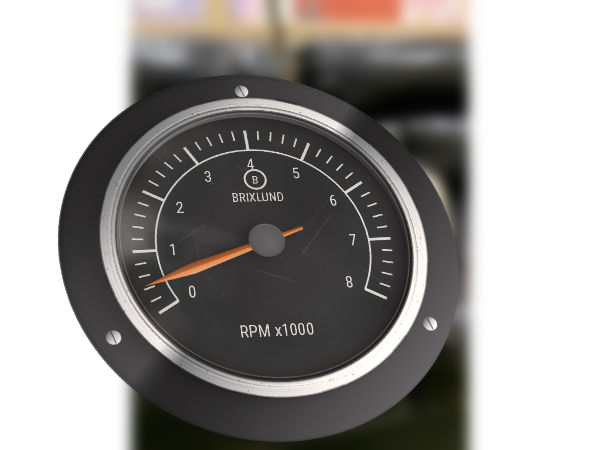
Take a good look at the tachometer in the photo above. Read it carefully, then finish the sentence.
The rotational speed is 400 rpm
